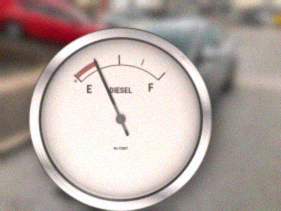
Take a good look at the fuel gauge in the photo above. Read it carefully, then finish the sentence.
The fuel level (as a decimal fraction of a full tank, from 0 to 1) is 0.25
